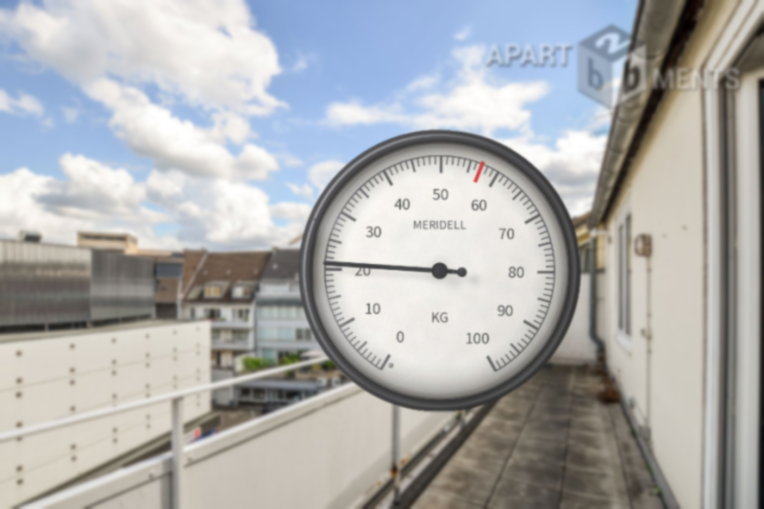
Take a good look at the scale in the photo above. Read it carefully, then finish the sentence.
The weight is 21 kg
